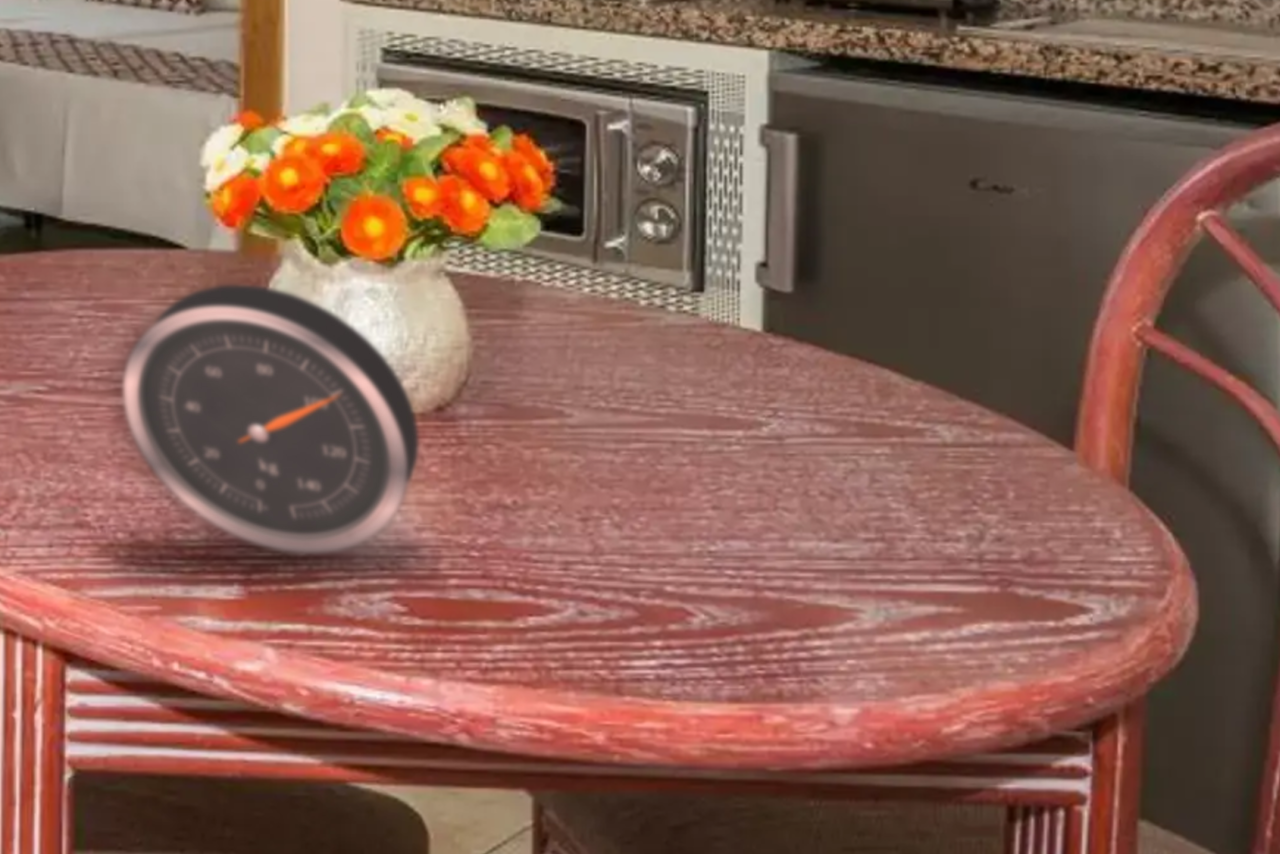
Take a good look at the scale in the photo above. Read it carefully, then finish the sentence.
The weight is 100 kg
